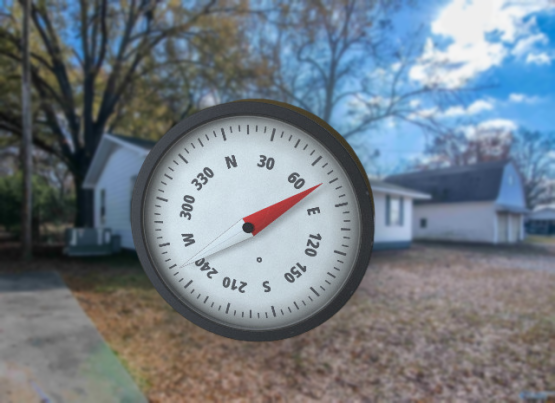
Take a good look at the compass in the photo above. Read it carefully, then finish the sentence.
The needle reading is 72.5 °
